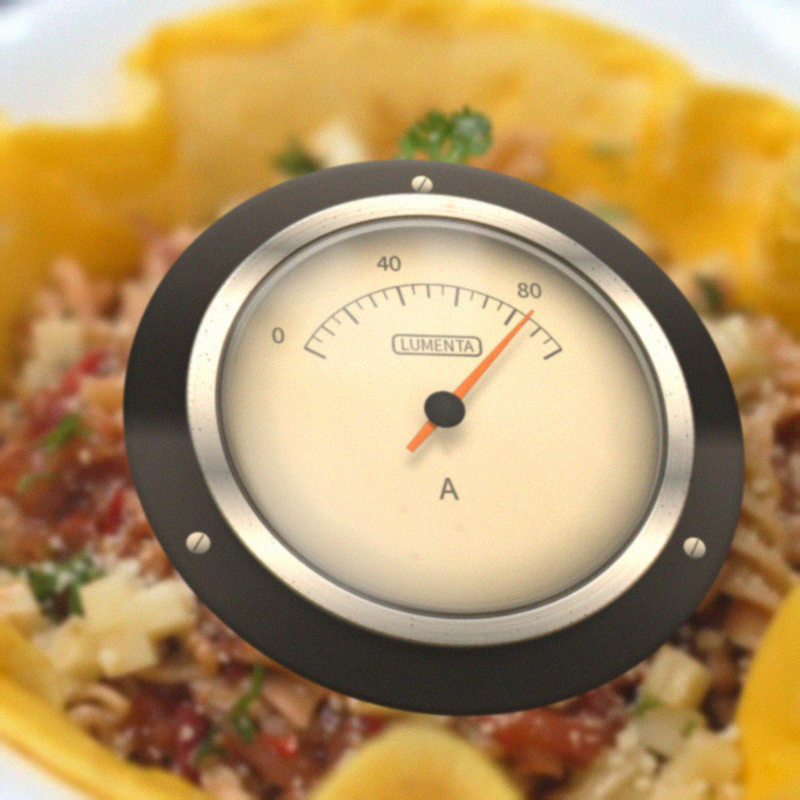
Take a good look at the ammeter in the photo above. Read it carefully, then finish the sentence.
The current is 85 A
